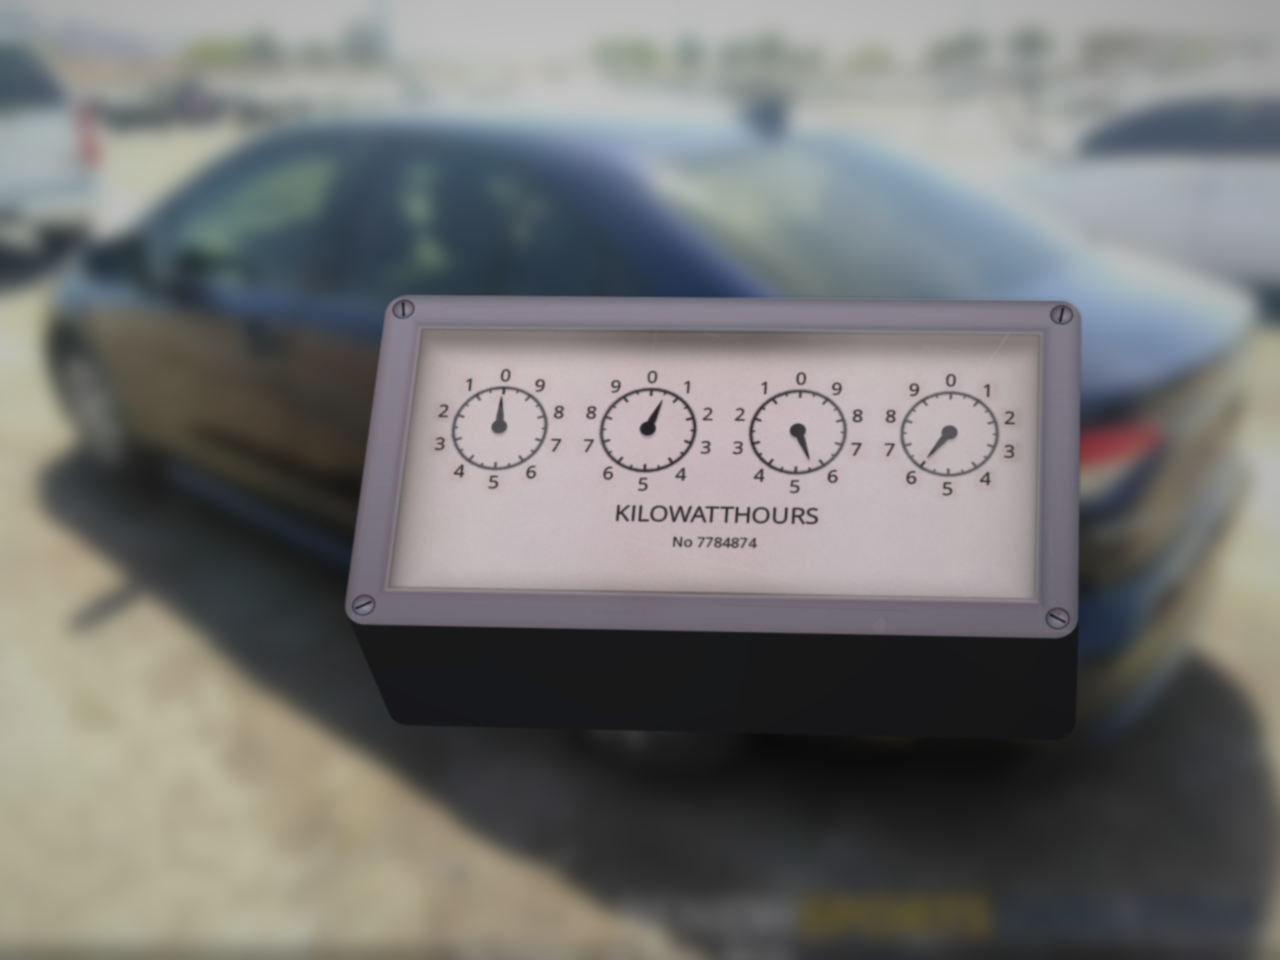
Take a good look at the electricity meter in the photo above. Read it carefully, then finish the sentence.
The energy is 56 kWh
